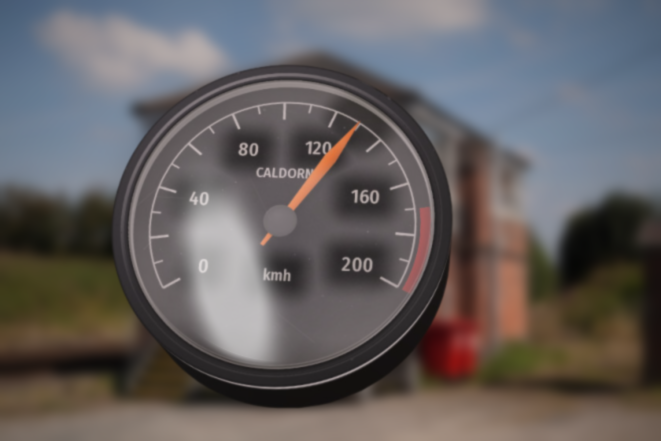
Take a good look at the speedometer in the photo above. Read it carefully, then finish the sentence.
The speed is 130 km/h
